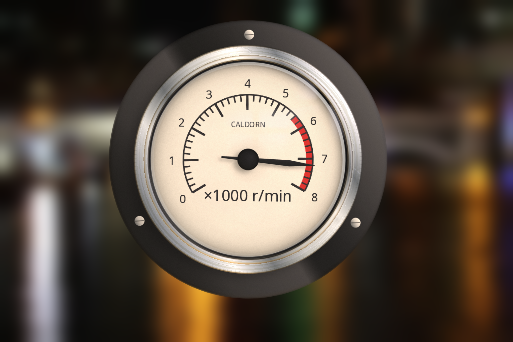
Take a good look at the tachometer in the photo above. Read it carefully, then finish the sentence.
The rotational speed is 7200 rpm
